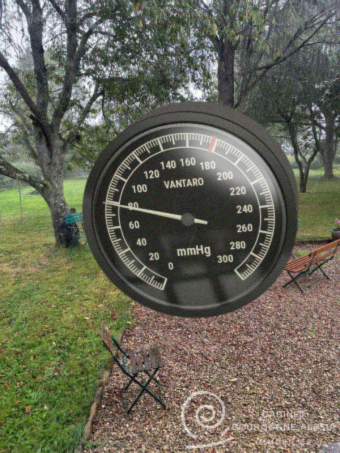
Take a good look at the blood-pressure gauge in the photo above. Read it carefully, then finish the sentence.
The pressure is 80 mmHg
